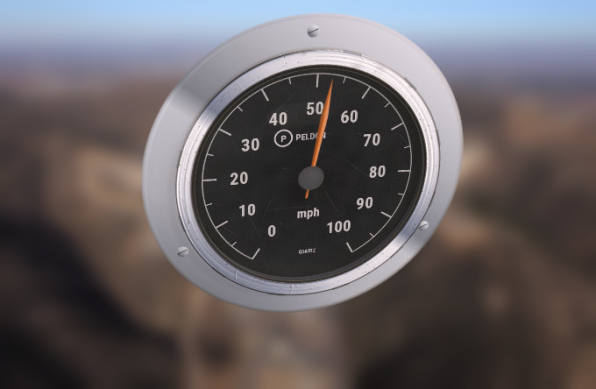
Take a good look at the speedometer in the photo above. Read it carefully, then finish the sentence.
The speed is 52.5 mph
